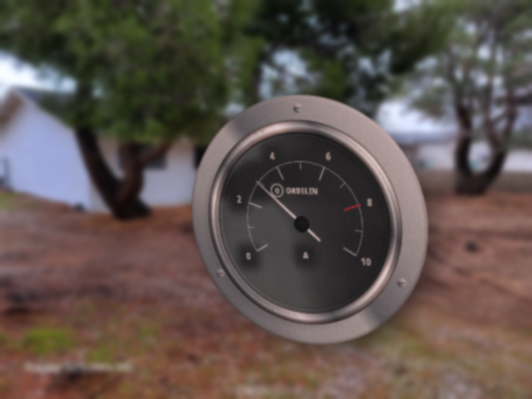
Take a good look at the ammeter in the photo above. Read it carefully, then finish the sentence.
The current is 3 A
